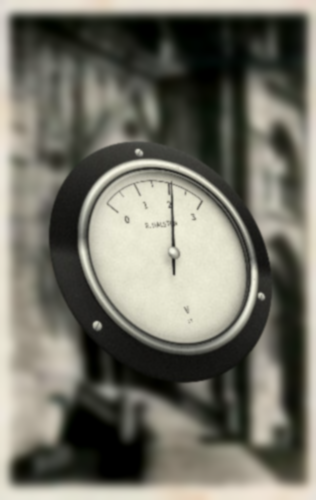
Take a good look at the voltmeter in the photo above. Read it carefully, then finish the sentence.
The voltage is 2 V
